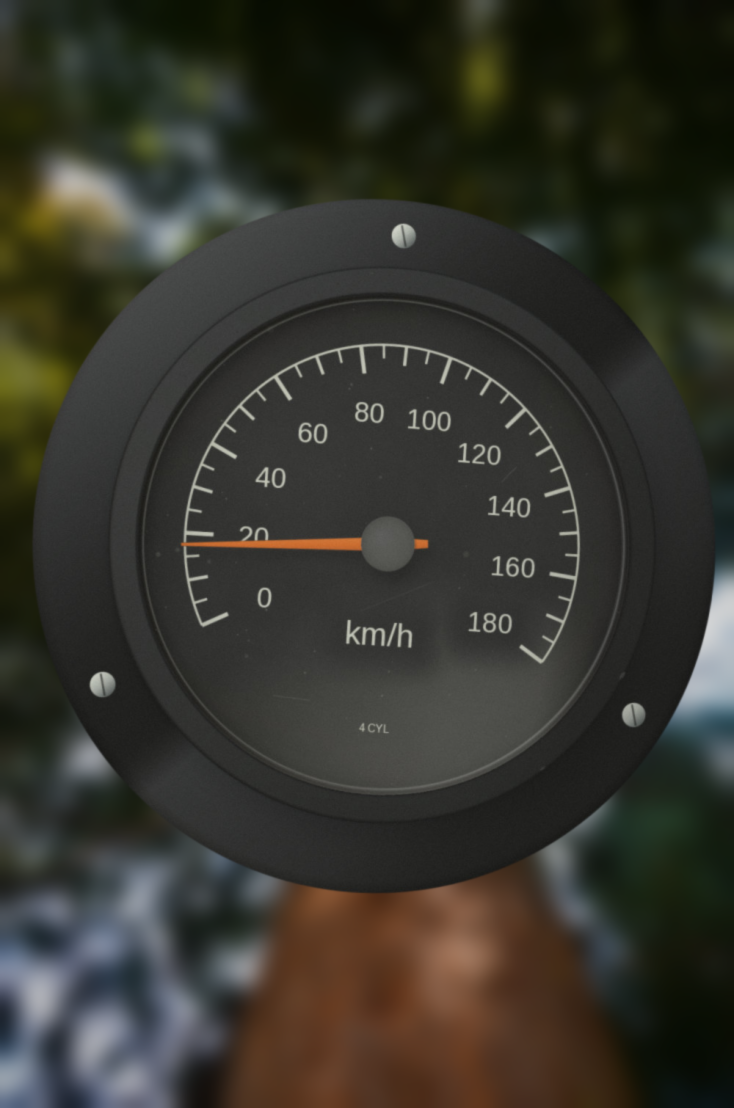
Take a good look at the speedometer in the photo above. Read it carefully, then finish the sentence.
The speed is 17.5 km/h
